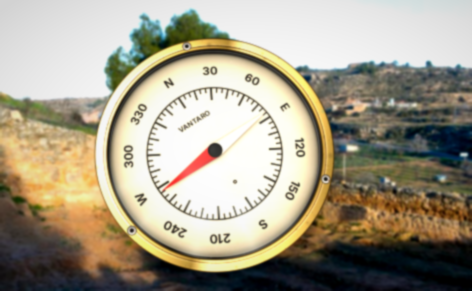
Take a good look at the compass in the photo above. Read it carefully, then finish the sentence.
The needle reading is 265 °
